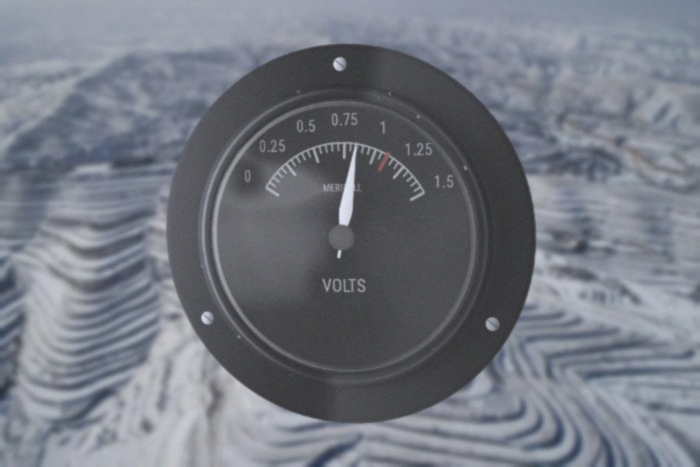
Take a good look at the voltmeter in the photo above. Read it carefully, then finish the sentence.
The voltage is 0.85 V
